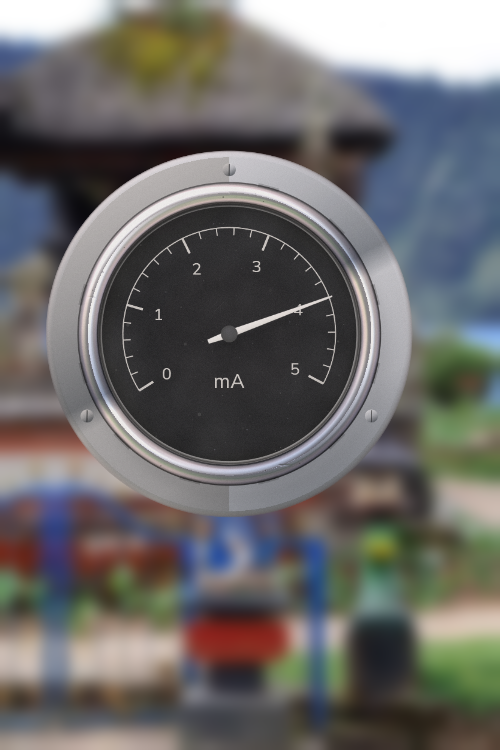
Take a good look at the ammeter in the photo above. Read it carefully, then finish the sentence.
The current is 4 mA
